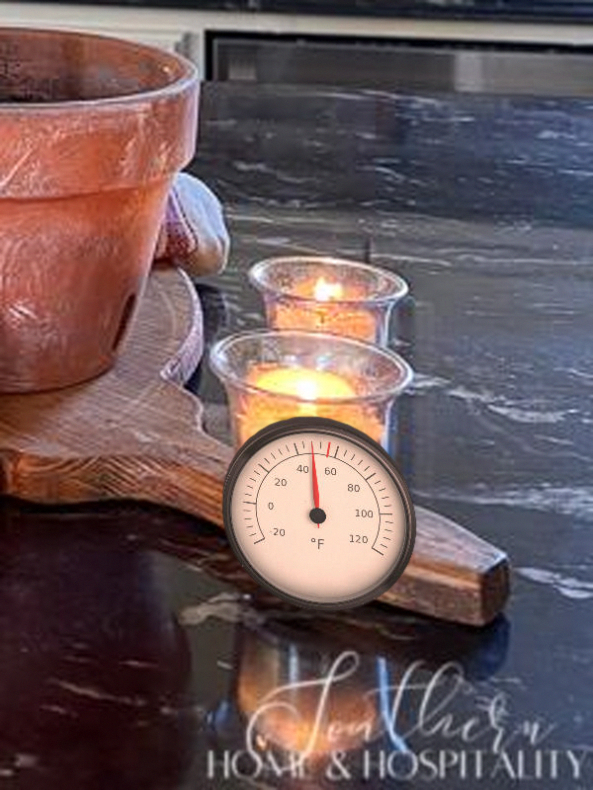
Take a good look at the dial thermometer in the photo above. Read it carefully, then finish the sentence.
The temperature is 48 °F
